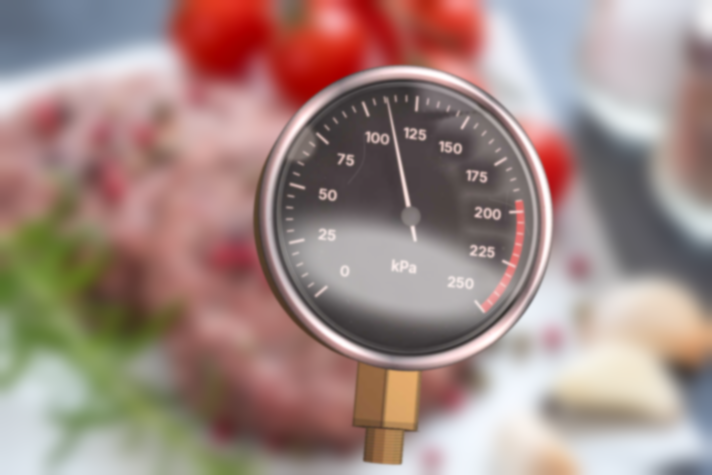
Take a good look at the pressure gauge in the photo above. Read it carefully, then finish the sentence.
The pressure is 110 kPa
